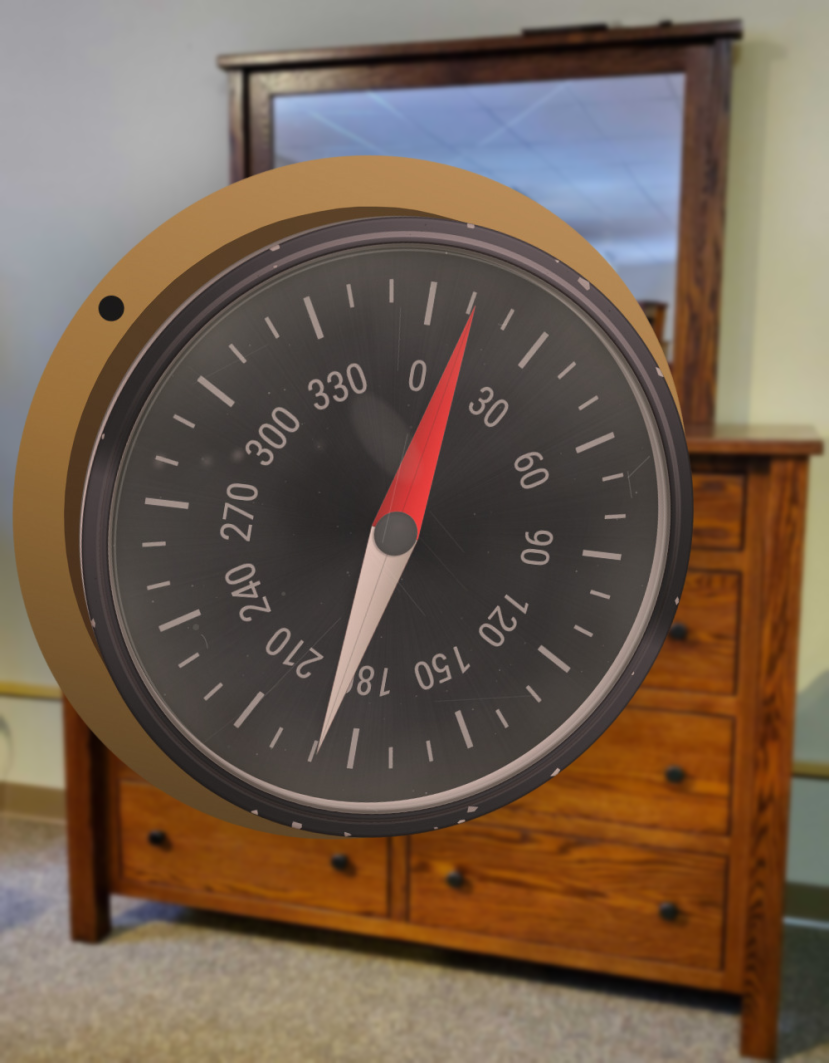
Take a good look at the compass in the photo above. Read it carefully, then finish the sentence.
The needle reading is 10 °
